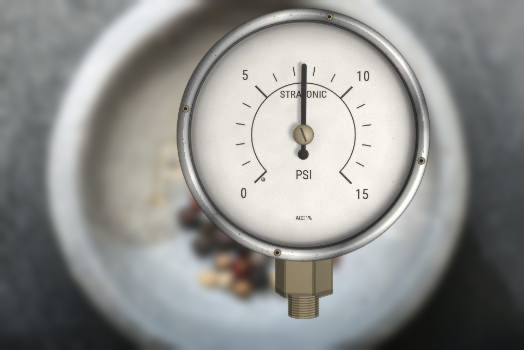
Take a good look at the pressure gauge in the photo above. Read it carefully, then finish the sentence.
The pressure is 7.5 psi
